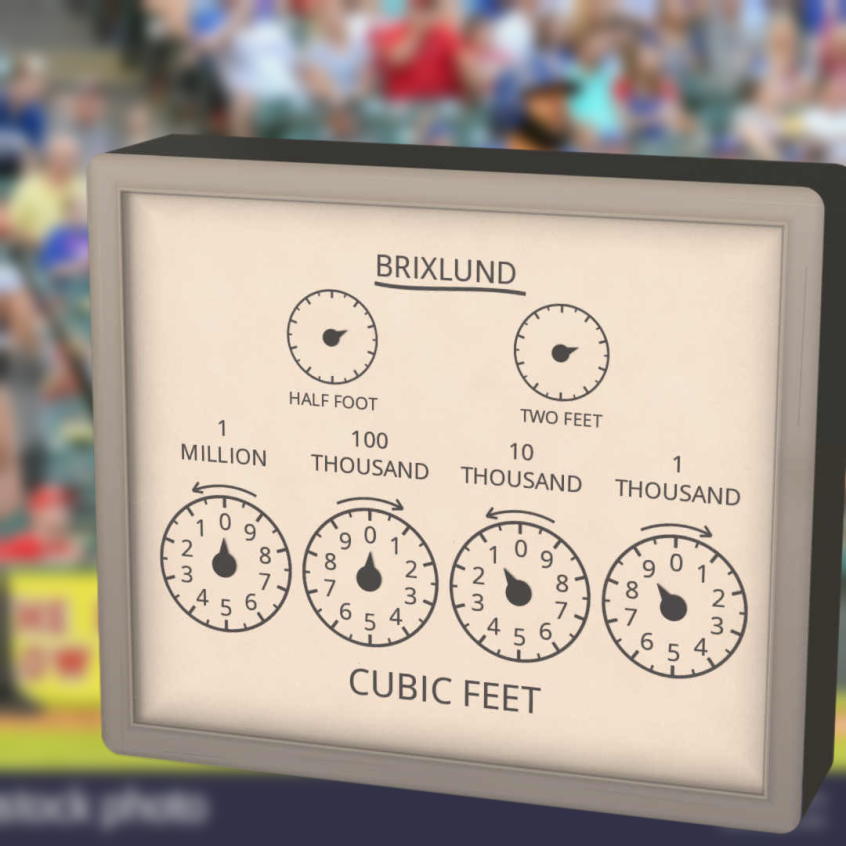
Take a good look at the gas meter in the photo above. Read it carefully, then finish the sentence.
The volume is 900 ft³
